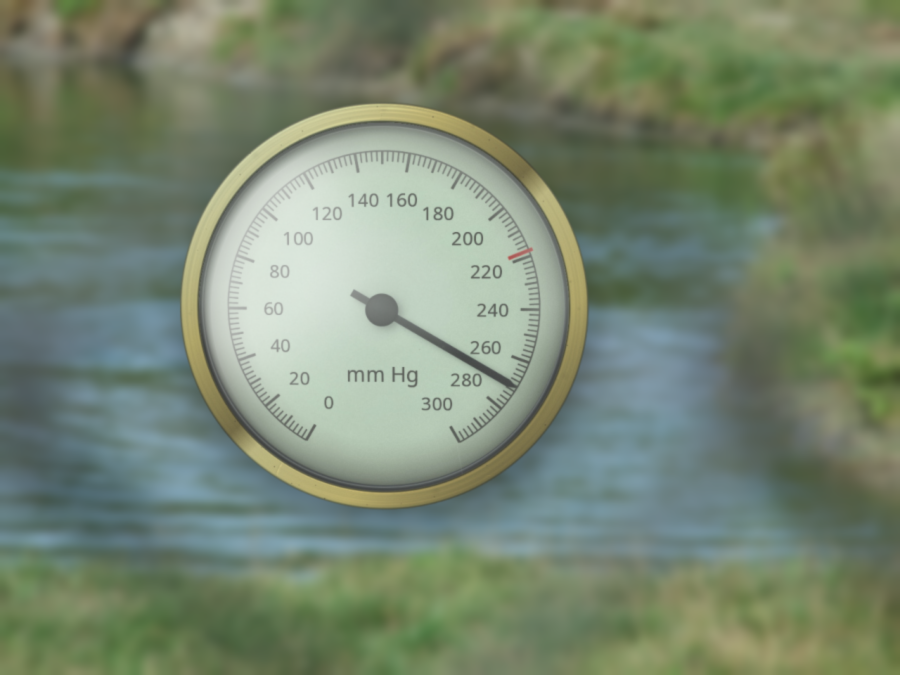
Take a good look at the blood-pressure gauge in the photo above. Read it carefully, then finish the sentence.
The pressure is 270 mmHg
